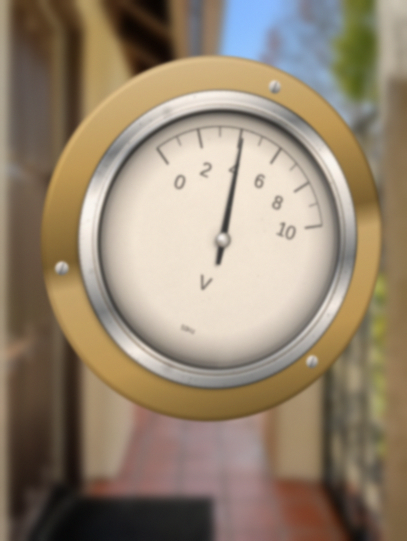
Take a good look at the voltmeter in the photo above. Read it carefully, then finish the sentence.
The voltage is 4 V
